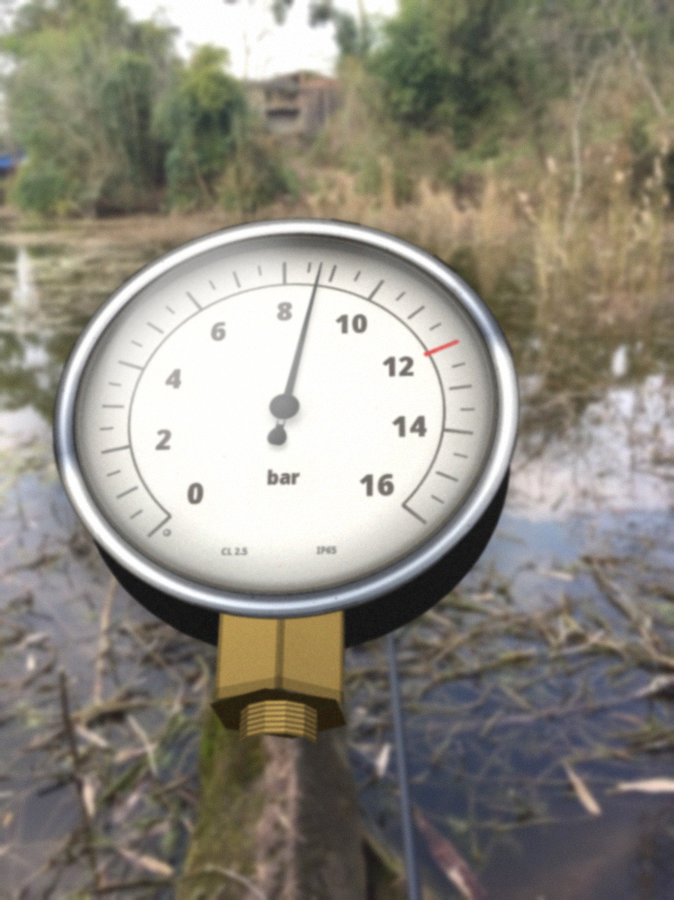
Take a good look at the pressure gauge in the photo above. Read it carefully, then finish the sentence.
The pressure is 8.75 bar
